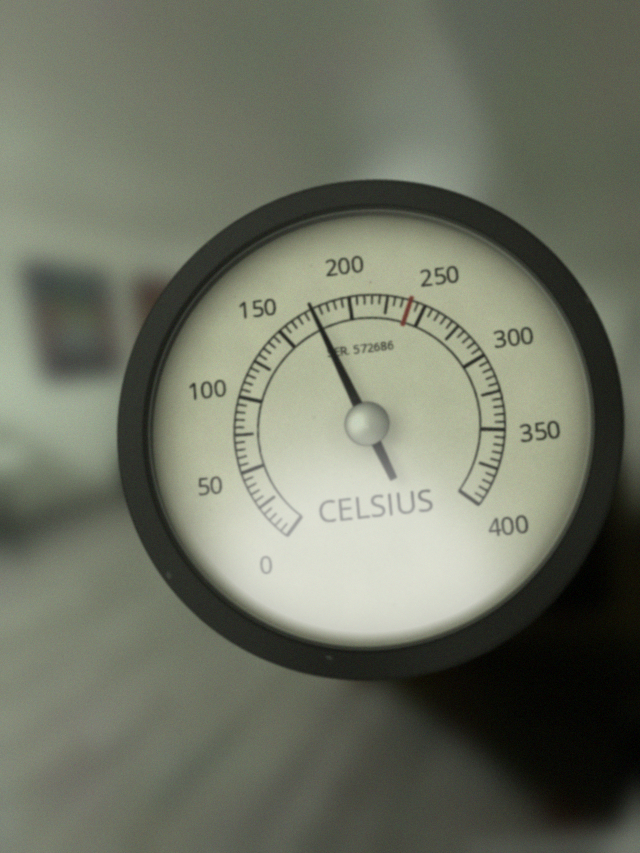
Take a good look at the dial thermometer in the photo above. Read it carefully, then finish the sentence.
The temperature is 175 °C
